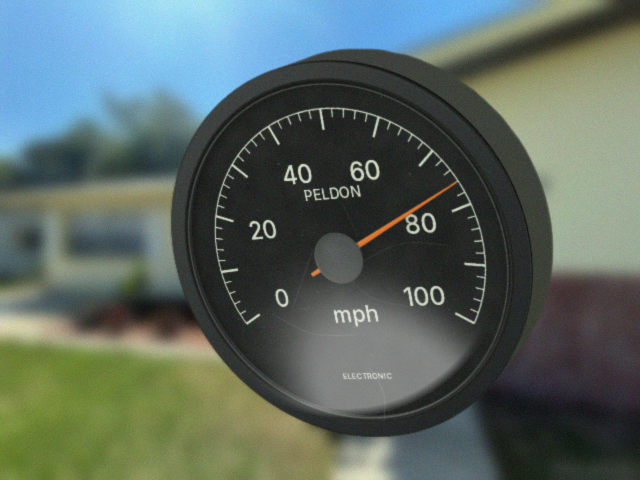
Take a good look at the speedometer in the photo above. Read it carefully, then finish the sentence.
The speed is 76 mph
